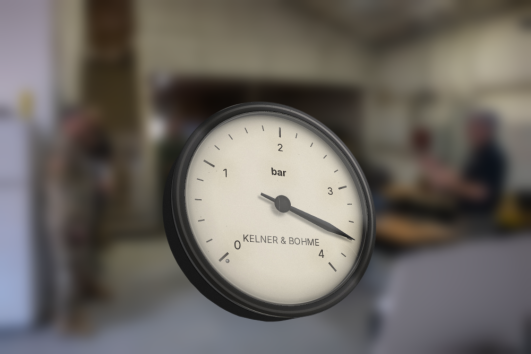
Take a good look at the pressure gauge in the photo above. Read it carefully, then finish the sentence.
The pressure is 3.6 bar
